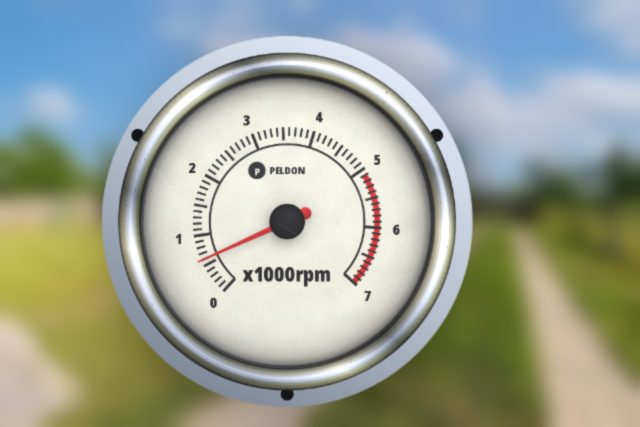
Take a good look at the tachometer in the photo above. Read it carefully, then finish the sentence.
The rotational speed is 600 rpm
